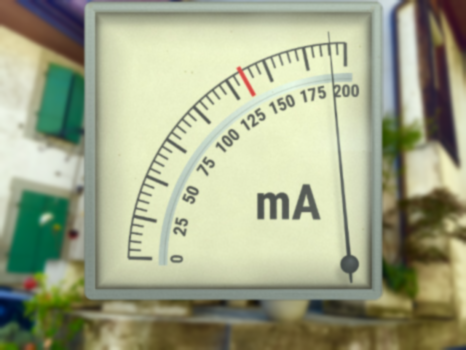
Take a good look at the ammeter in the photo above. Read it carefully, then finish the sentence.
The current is 190 mA
